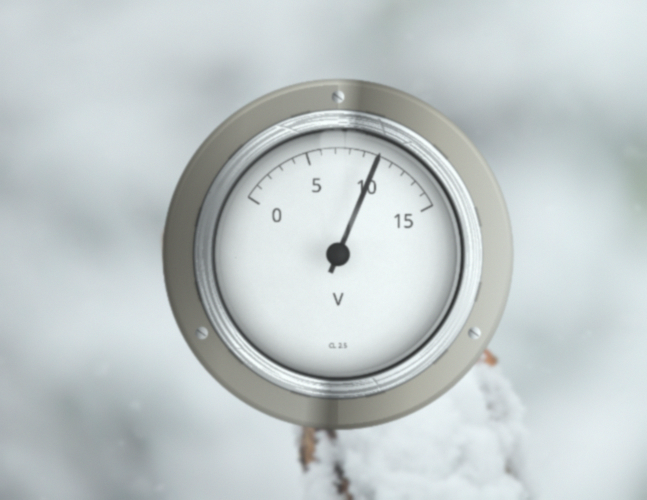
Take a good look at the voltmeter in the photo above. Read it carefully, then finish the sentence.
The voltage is 10 V
